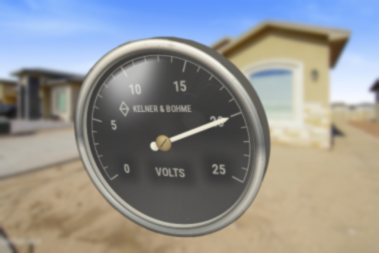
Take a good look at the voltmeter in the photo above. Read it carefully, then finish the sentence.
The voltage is 20 V
